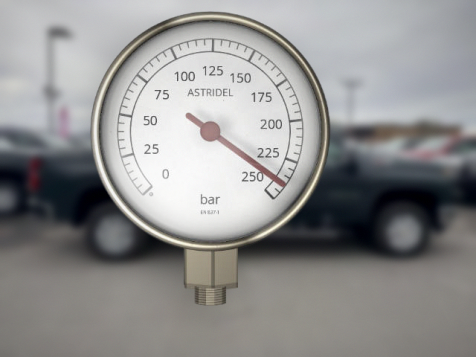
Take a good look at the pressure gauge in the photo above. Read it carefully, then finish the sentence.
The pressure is 240 bar
